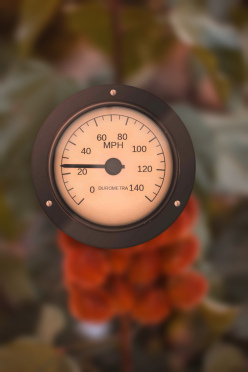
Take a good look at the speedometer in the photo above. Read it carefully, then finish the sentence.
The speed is 25 mph
